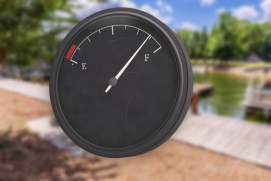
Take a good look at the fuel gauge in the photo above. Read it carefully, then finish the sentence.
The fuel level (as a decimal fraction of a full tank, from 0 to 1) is 0.875
